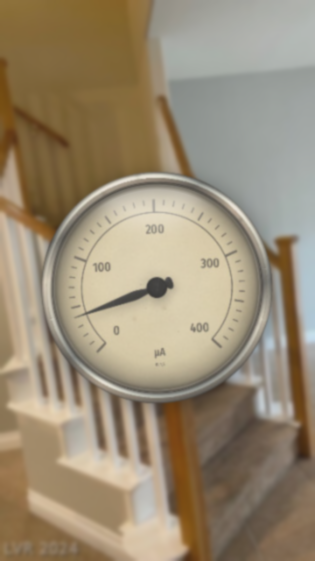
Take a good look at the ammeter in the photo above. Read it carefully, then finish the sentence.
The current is 40 µA
